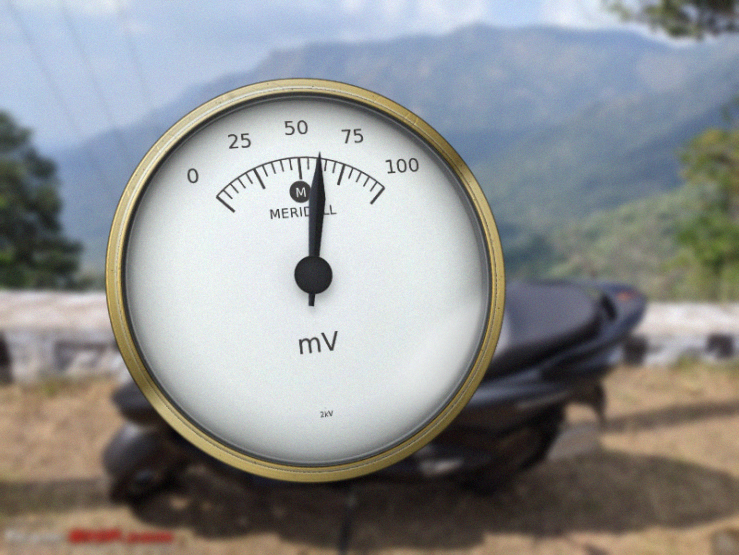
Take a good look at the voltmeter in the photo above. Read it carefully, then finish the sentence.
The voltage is 60 mV
